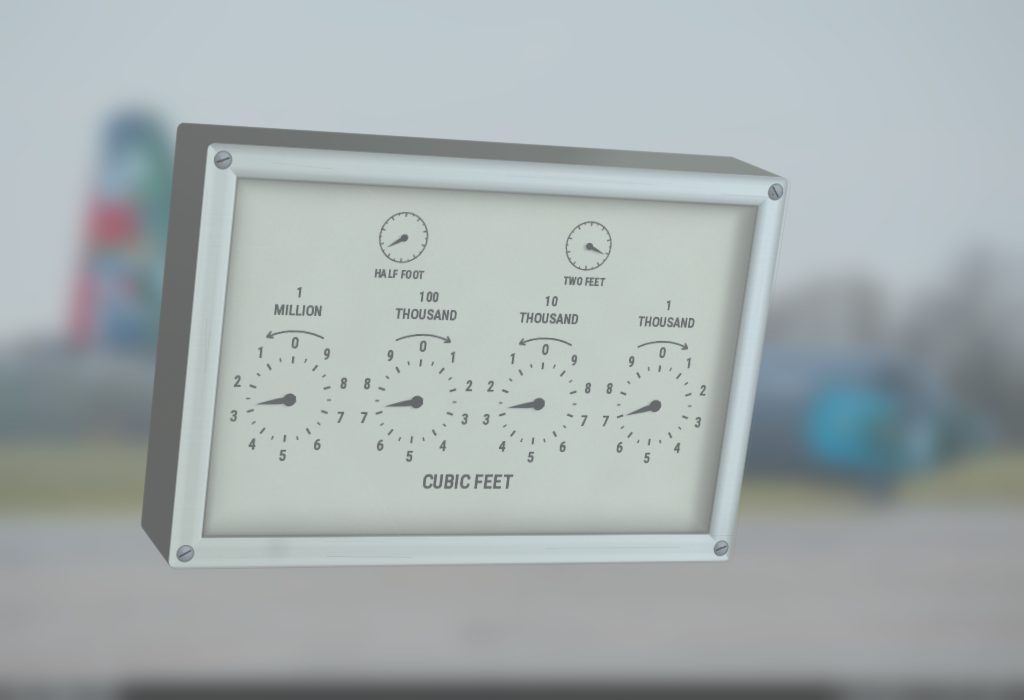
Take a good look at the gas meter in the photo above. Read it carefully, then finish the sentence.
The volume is 272700 ft³
